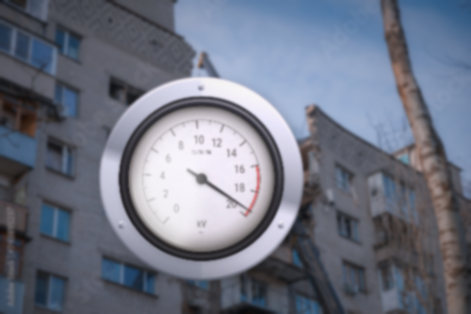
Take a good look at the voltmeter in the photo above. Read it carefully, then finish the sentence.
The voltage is 19.5 kV
